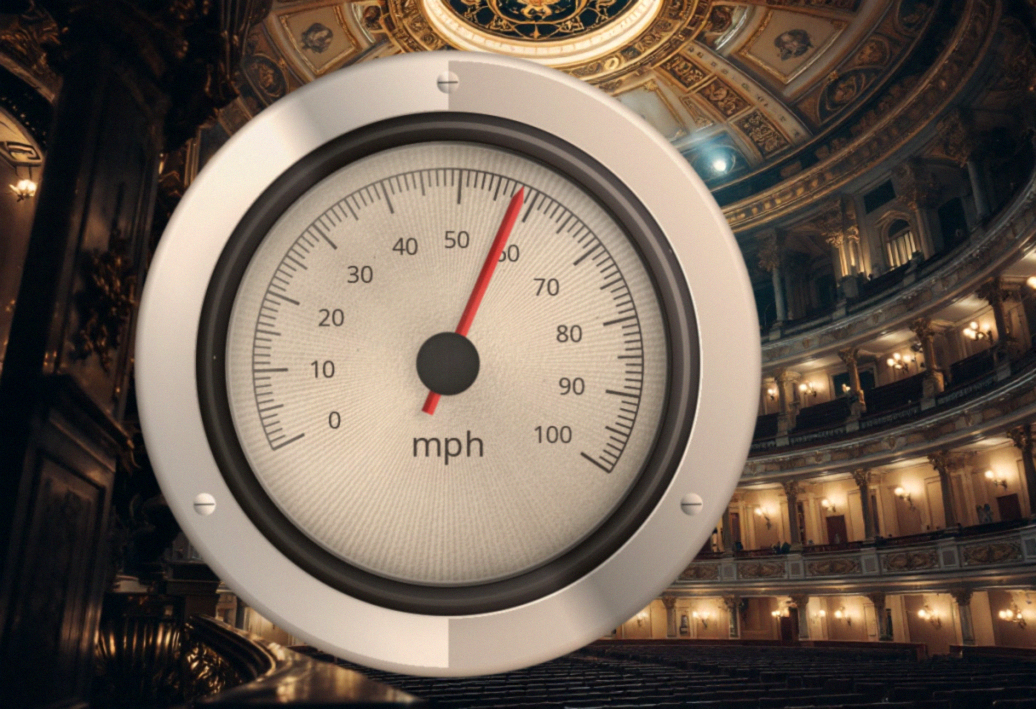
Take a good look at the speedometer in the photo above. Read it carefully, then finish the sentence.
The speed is 58 mph
